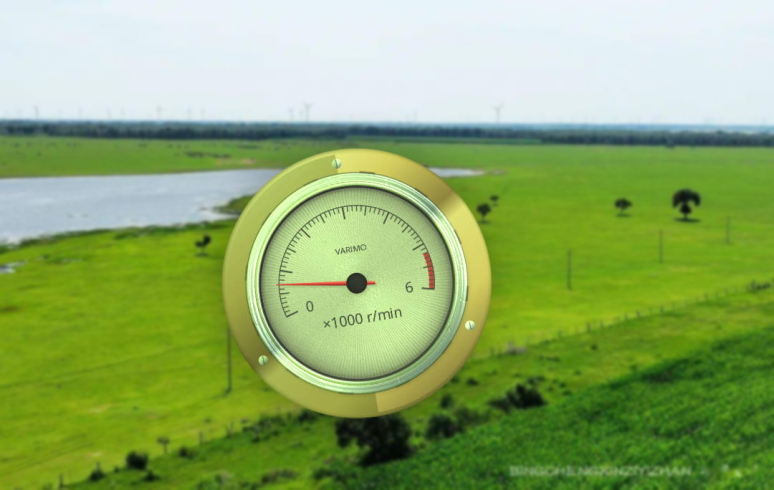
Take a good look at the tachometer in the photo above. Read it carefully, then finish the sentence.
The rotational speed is 700 rpm
